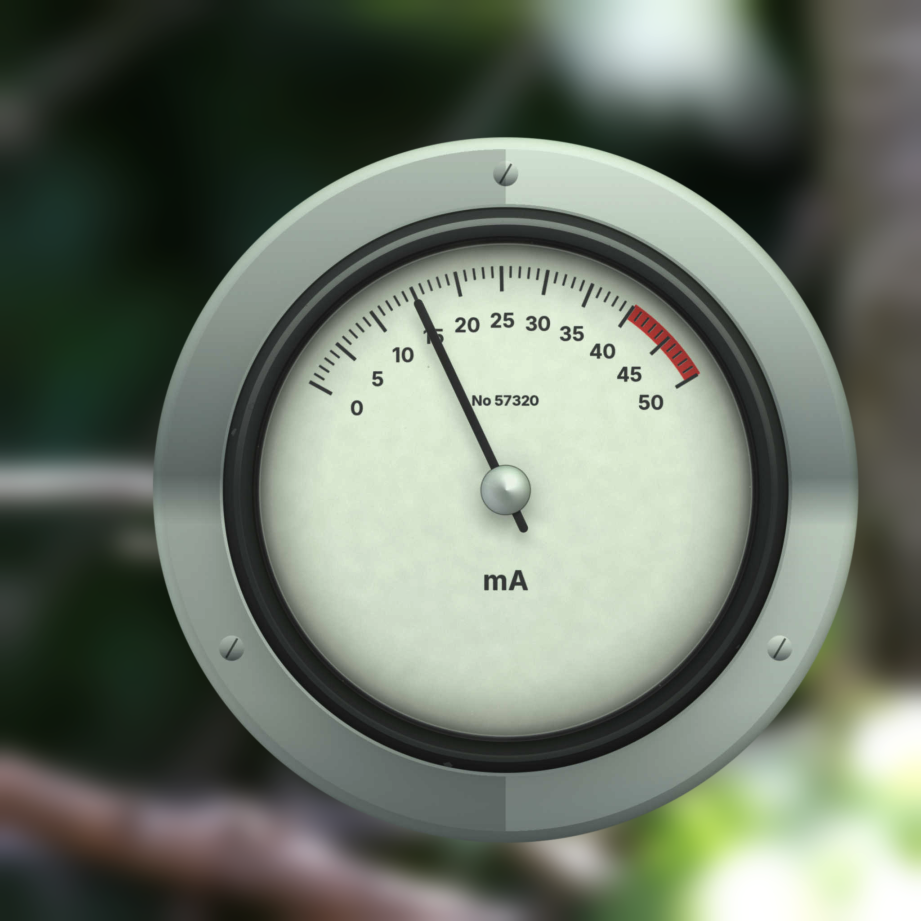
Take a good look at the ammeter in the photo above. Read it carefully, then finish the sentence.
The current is 15 mA
